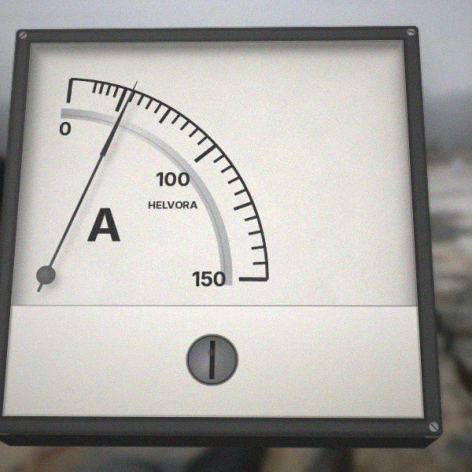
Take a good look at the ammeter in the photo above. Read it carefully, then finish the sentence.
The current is 55 A
